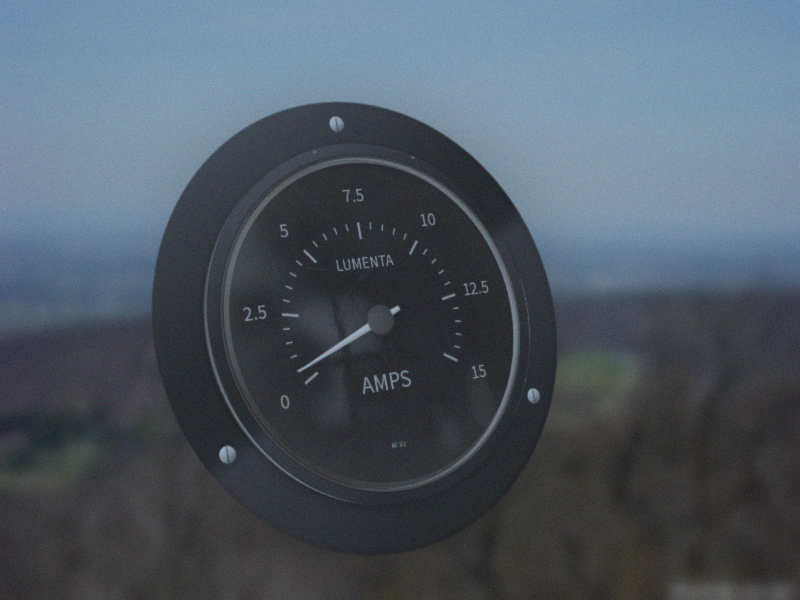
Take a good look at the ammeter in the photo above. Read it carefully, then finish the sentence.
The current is 0.5 A
